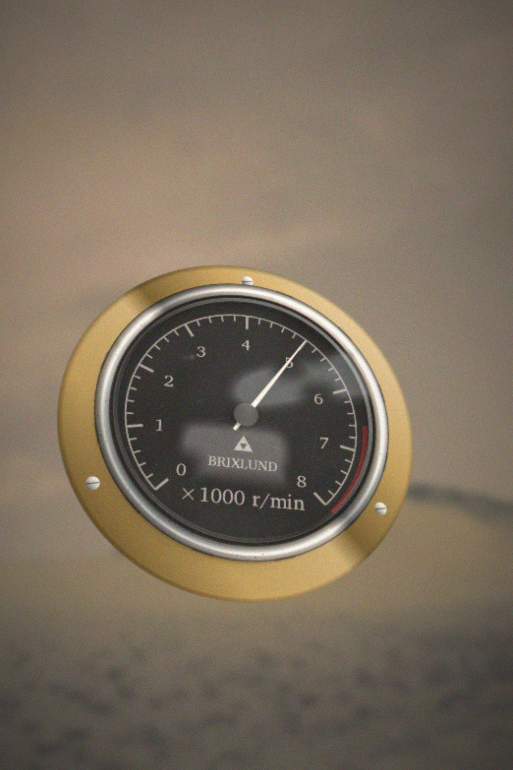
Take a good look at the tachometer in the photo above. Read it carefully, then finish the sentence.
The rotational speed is 5000 rpm
